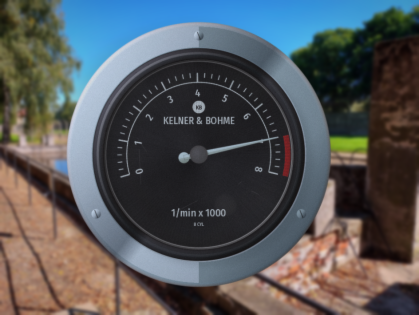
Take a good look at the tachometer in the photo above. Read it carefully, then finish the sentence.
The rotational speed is 7000 rpm
